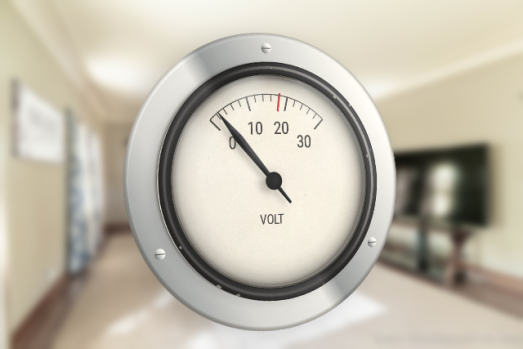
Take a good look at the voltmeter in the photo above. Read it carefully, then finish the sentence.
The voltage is 2 V
